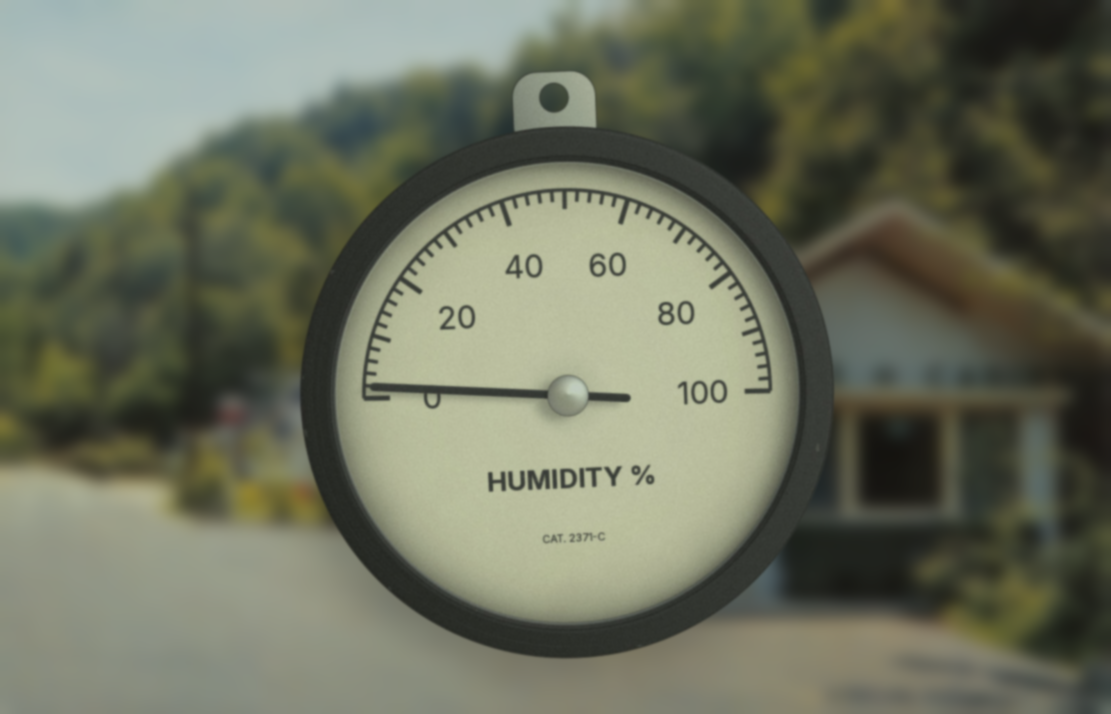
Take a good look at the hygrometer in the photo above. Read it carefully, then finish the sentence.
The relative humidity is 2 %
